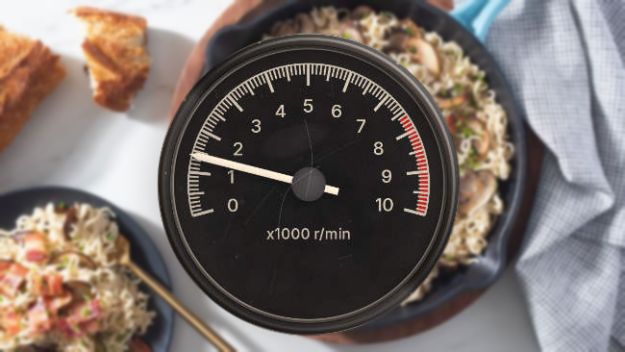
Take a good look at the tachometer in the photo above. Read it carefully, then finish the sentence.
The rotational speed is 1400 rpm
